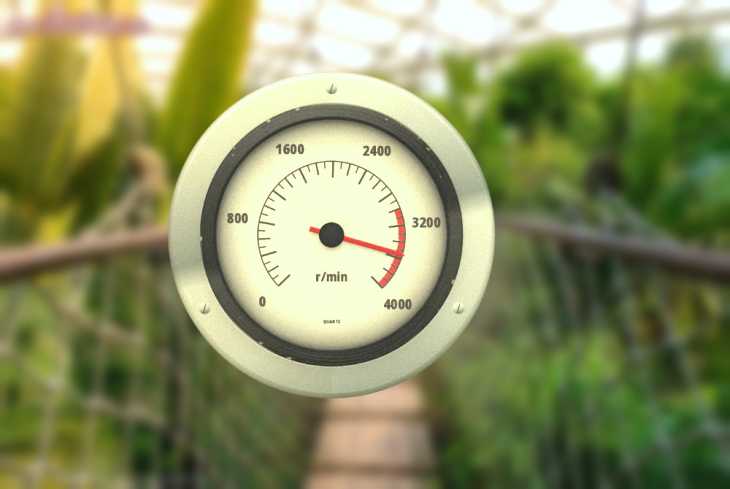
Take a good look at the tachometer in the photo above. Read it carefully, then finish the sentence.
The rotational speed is 3550 rpm
